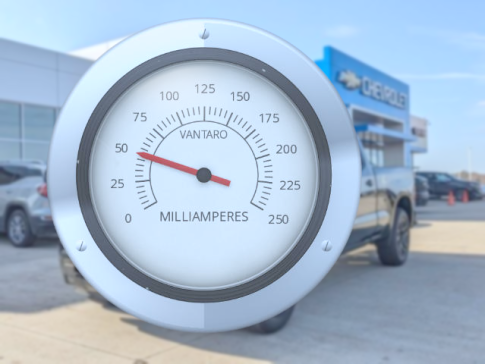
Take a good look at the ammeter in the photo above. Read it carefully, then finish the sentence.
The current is 50 mA
